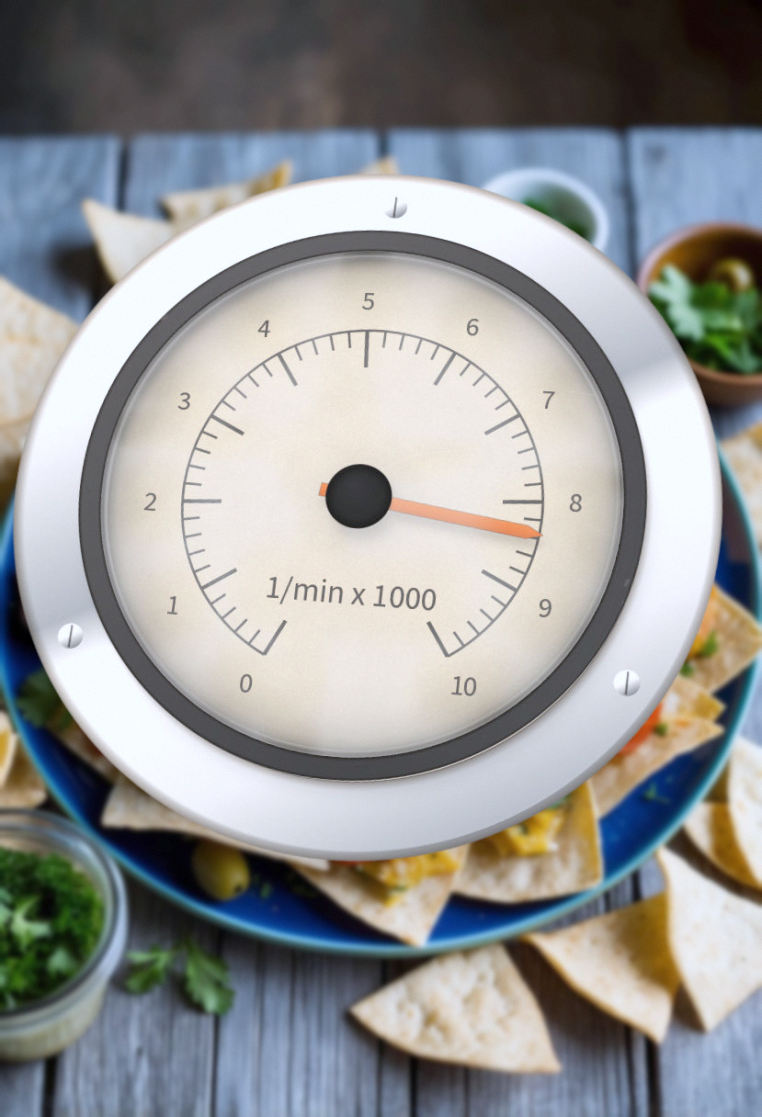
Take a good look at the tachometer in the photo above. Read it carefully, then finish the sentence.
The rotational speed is 8400 rpm
